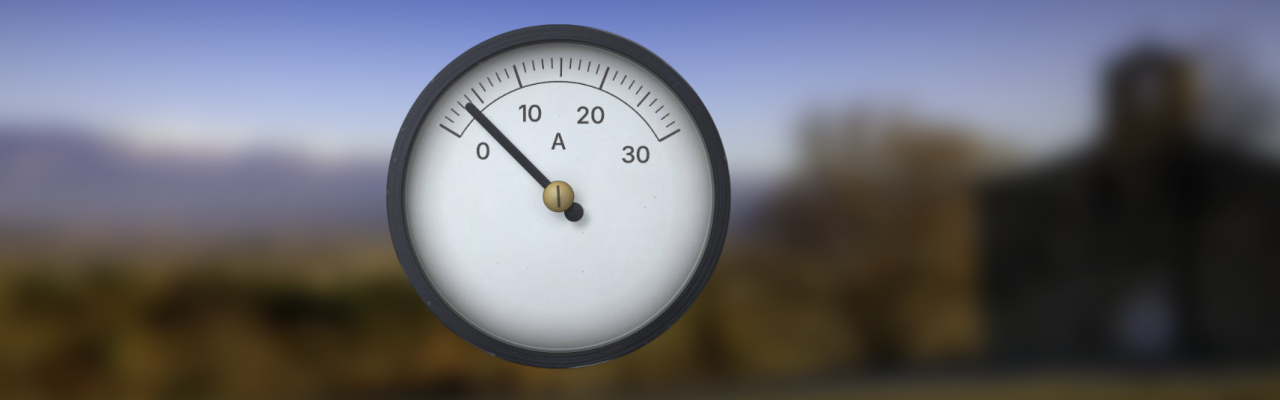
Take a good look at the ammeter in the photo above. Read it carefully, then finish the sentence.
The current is 3.5 A
